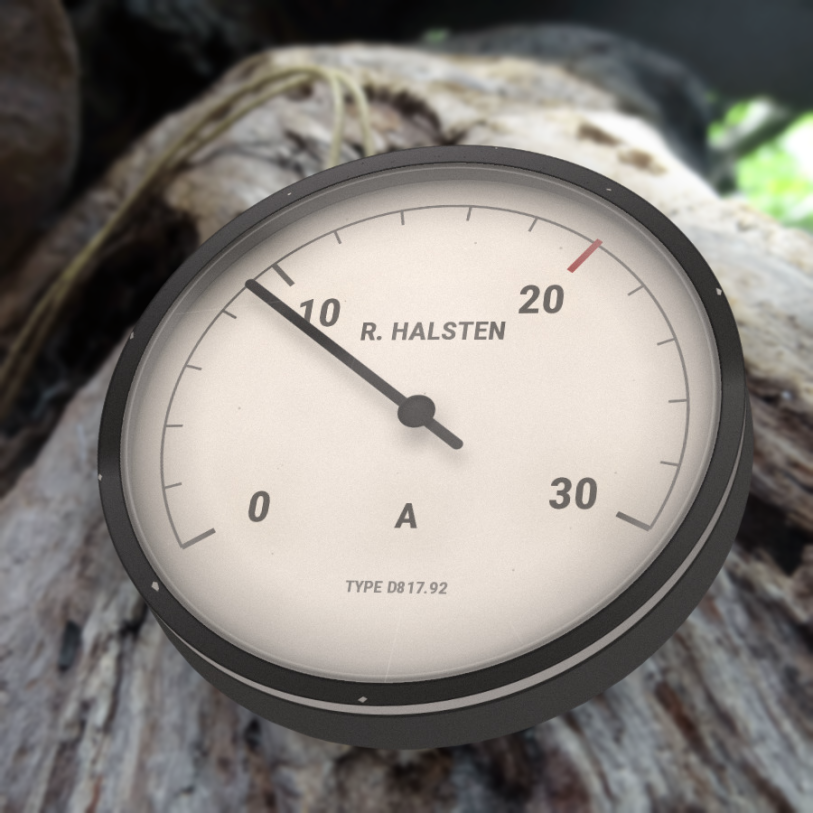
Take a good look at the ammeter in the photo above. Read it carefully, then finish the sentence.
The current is 9 A
